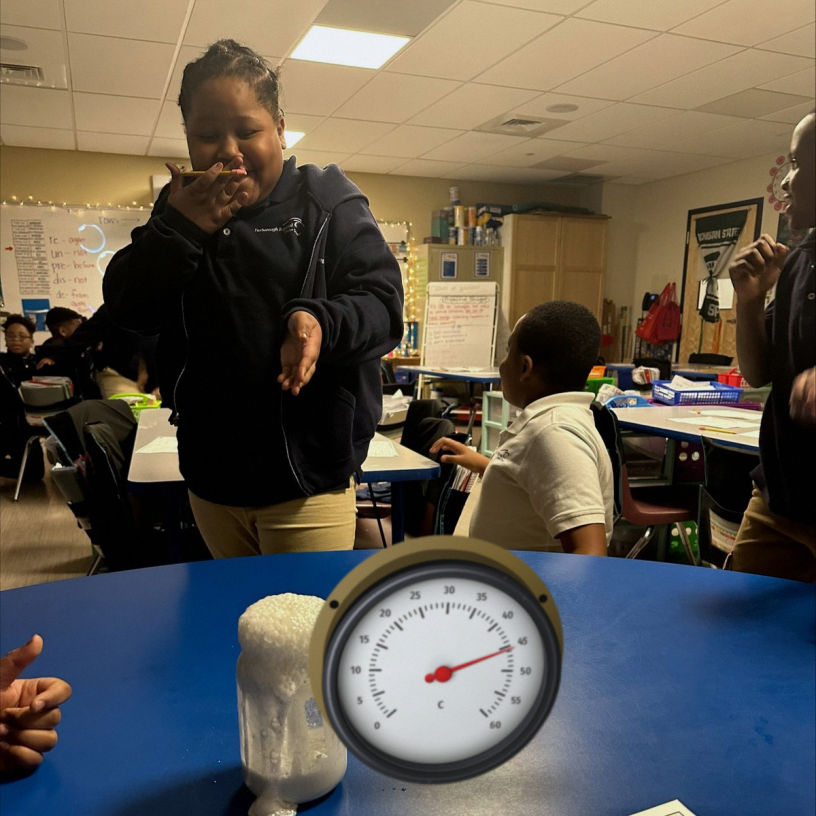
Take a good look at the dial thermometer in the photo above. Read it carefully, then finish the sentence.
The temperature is 45 °C
